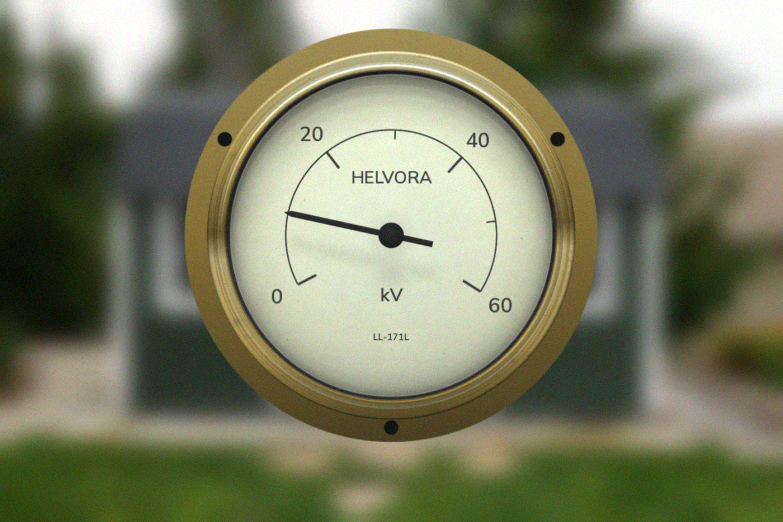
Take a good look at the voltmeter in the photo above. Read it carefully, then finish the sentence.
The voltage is 10 kV
